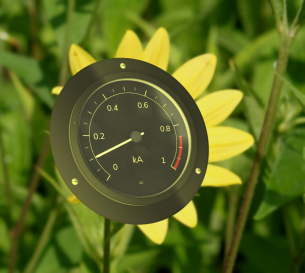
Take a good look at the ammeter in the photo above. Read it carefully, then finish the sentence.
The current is 0.1 kA
